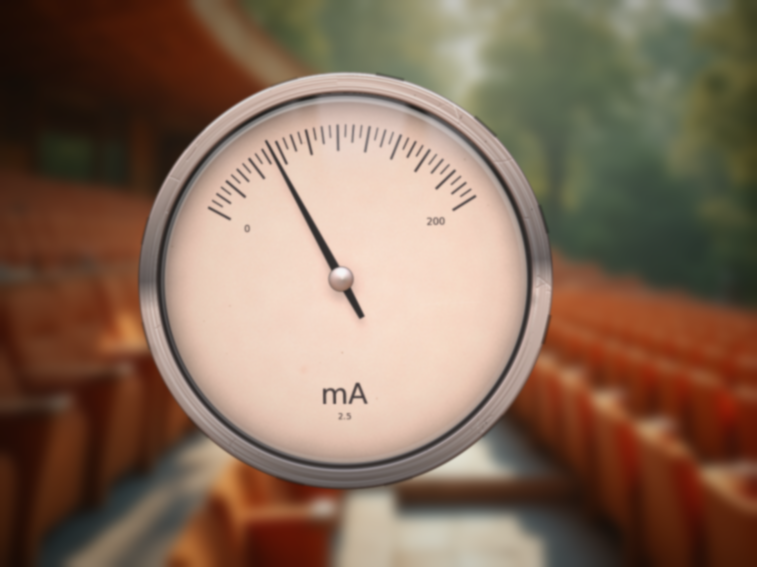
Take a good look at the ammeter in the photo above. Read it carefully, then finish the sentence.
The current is 55 mA
